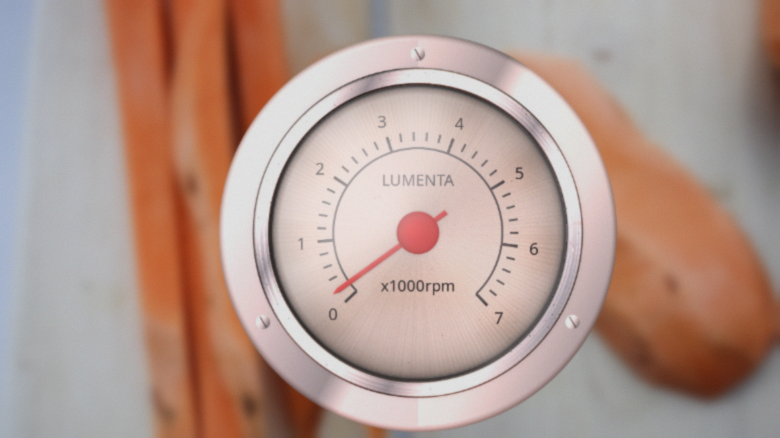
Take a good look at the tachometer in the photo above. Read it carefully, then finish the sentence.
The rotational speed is 200 rpm
